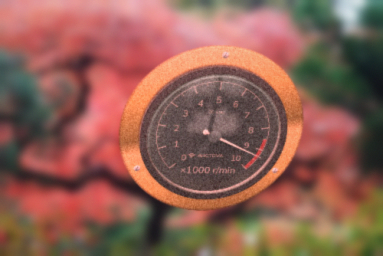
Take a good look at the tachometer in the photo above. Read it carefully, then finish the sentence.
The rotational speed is 9250 rpm
